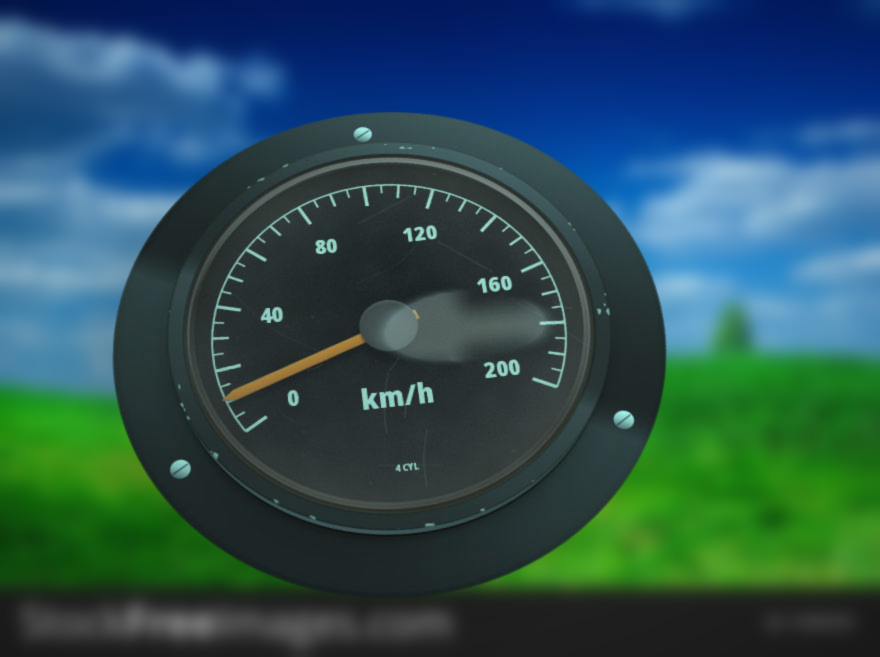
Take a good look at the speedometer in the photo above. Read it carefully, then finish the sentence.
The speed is 10 km/h
